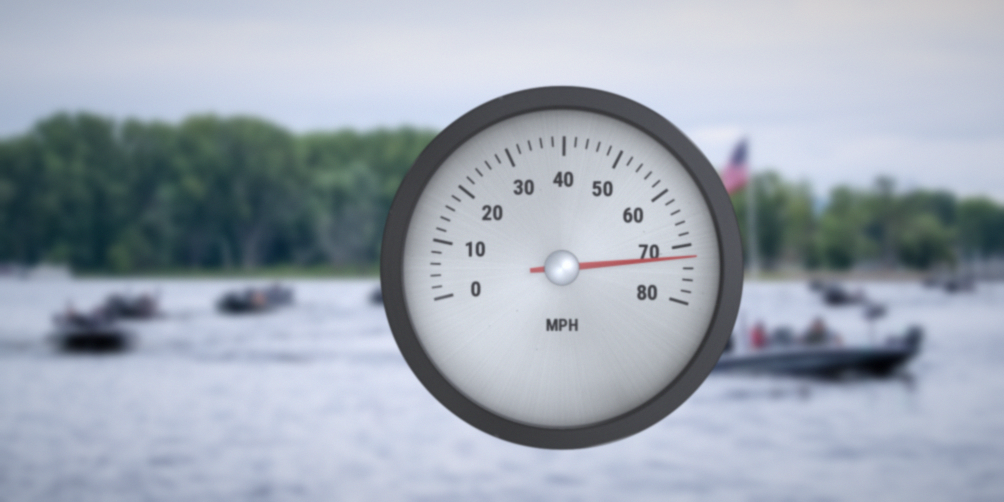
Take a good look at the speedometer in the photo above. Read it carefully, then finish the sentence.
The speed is 72 mph
